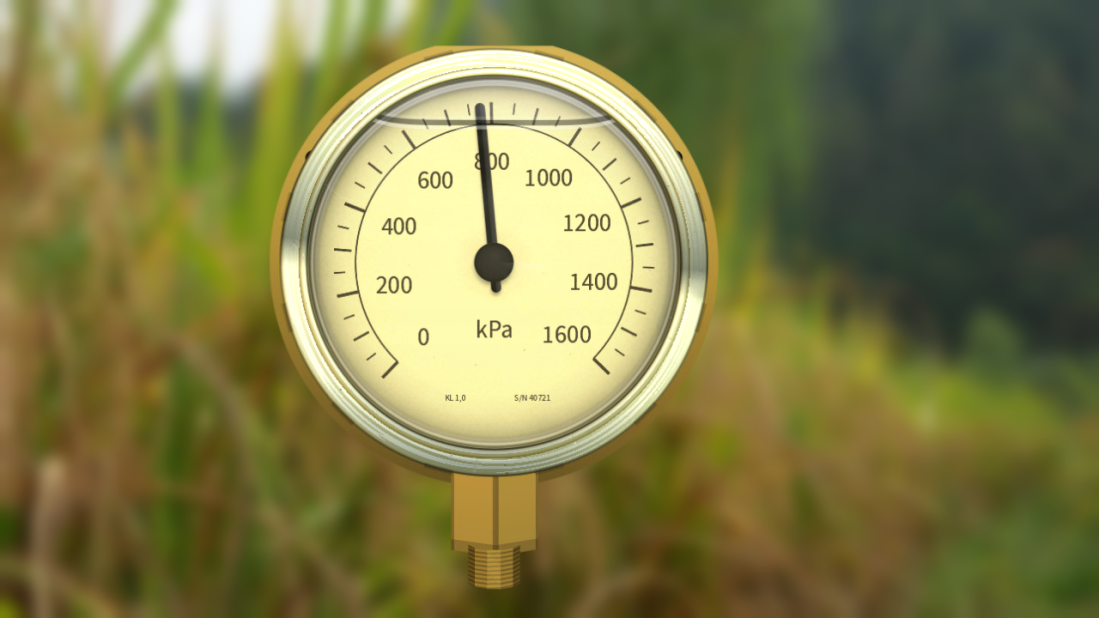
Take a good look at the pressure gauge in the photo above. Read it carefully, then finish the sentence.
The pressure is 775 kPa
